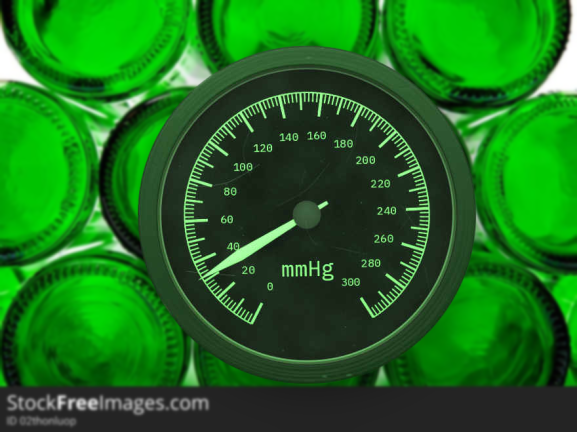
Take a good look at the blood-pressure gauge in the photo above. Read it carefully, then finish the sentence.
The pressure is 32 mmHg
